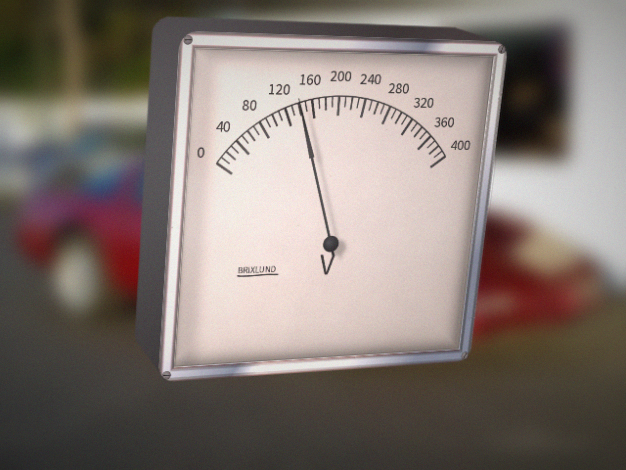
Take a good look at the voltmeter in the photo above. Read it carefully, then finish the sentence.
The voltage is 140 V
